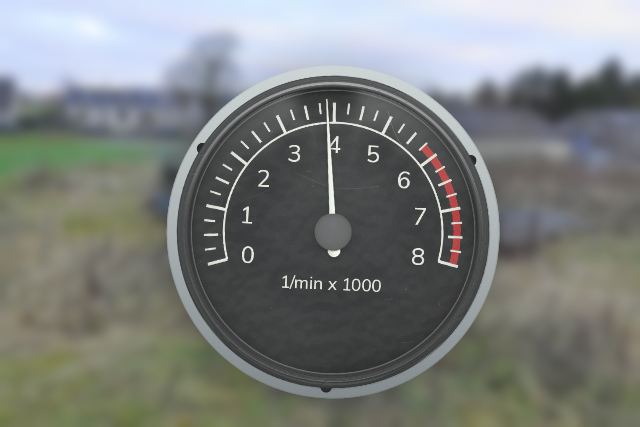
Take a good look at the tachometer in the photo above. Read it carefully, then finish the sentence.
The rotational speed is 3875 rpm
